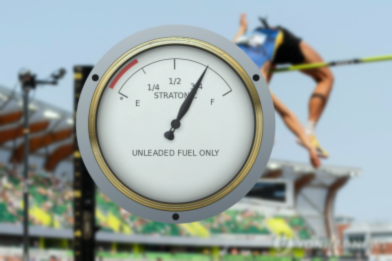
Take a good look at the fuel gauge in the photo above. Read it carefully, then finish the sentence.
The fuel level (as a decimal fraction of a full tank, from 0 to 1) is 0.75
